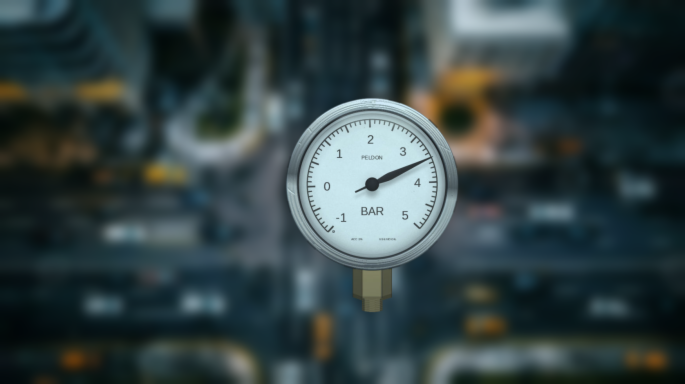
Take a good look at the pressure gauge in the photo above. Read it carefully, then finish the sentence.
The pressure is 3.5 bar
